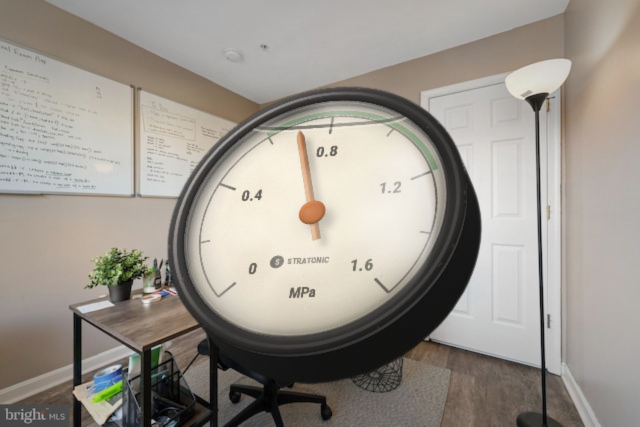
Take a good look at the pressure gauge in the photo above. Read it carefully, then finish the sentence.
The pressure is 0.7 MPa
